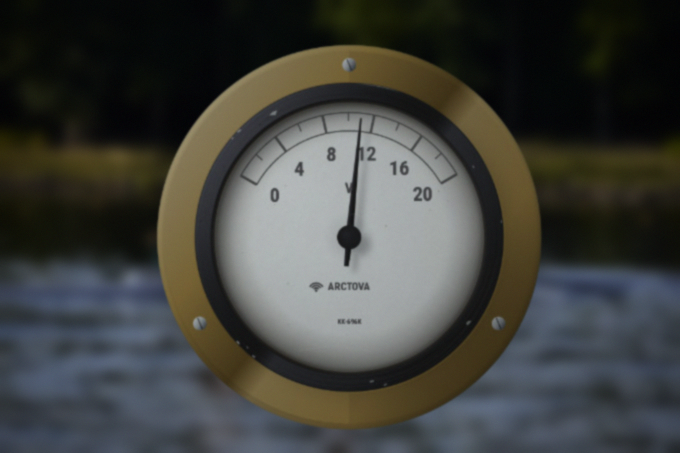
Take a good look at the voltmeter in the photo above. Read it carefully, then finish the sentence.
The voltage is 11 V
